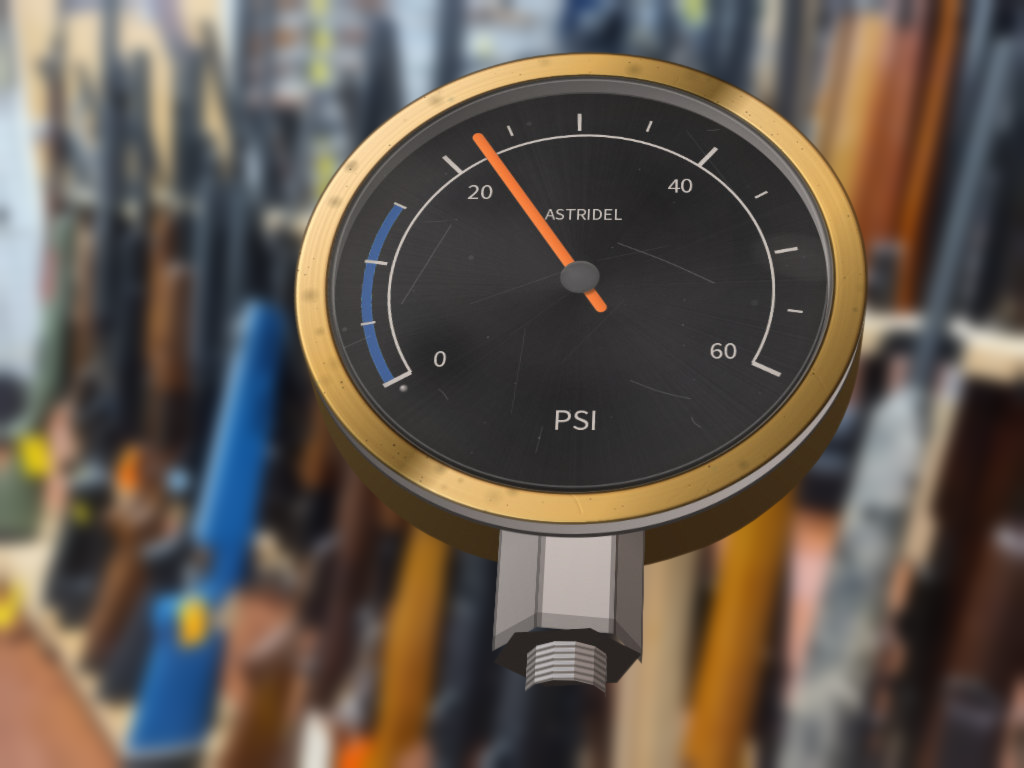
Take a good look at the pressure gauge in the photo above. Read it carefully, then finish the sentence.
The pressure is 22.5 psi
